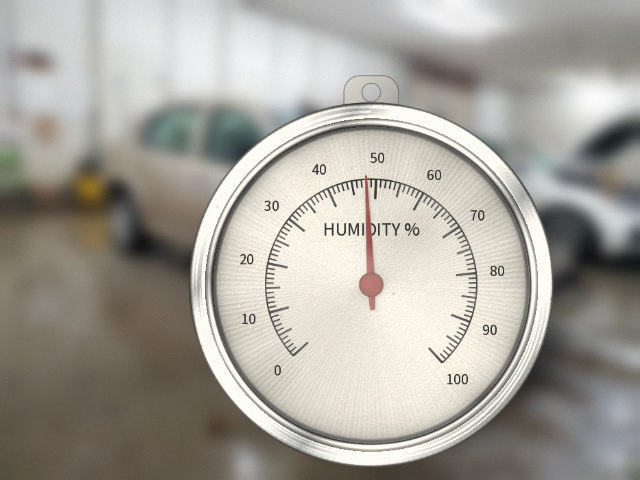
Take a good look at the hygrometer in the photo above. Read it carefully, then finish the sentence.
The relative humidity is 48 %
